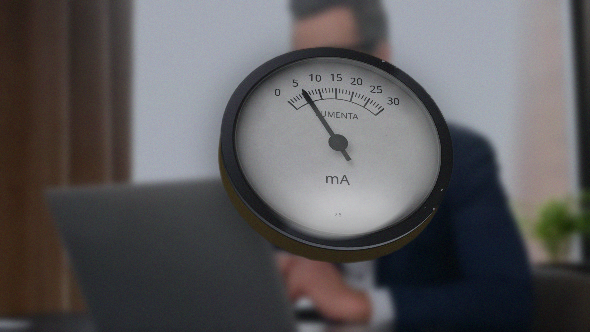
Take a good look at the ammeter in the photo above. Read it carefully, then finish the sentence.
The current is 5 mA
